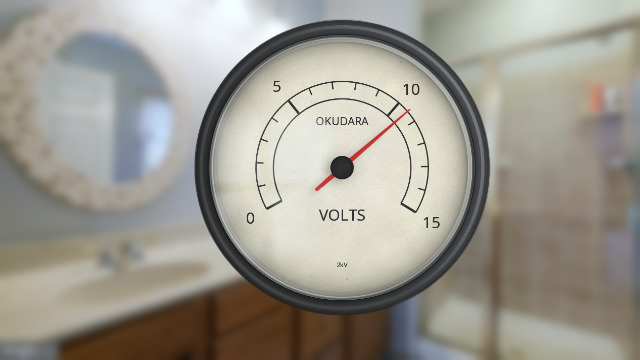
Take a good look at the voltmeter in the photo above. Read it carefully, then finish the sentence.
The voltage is 10.5 V
